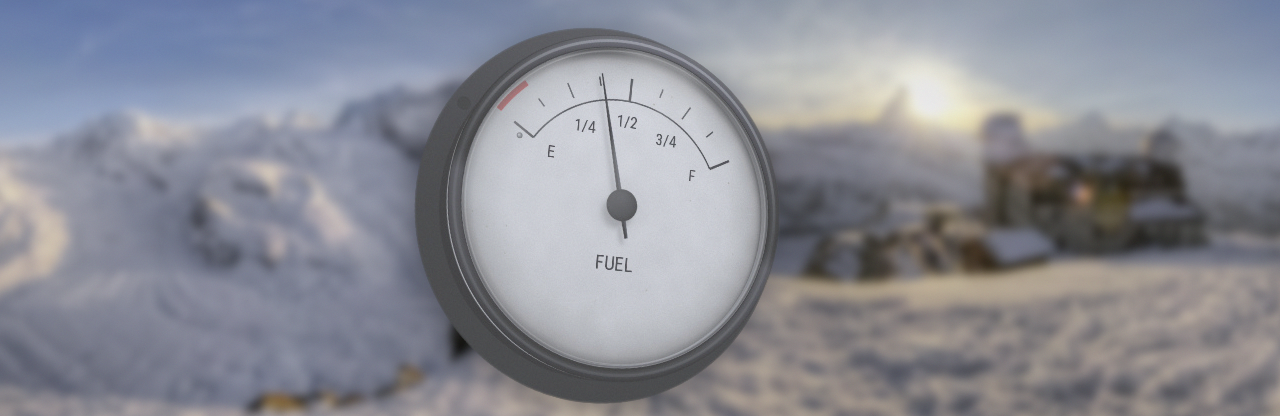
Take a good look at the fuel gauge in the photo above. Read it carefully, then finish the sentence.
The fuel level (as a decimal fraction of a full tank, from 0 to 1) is 0.375
